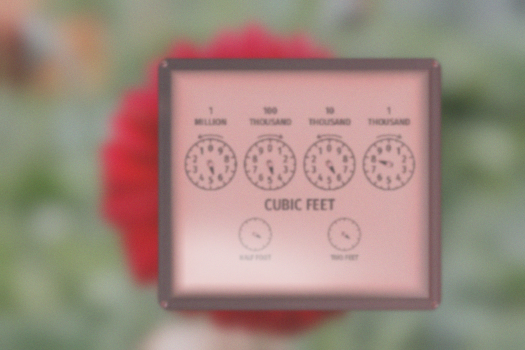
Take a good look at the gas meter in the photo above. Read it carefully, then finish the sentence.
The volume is 545800 ft³
